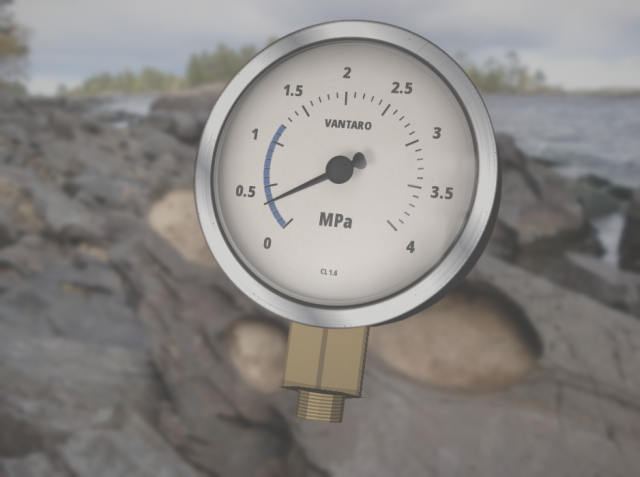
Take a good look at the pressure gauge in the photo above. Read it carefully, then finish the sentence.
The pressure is 0.3 MPa
